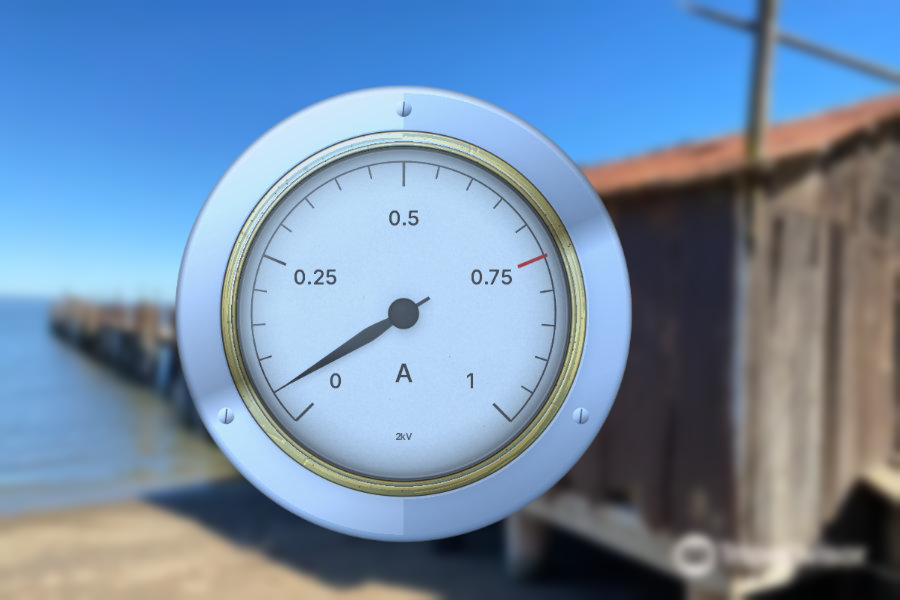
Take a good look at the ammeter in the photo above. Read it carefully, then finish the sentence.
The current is 0.05 A
